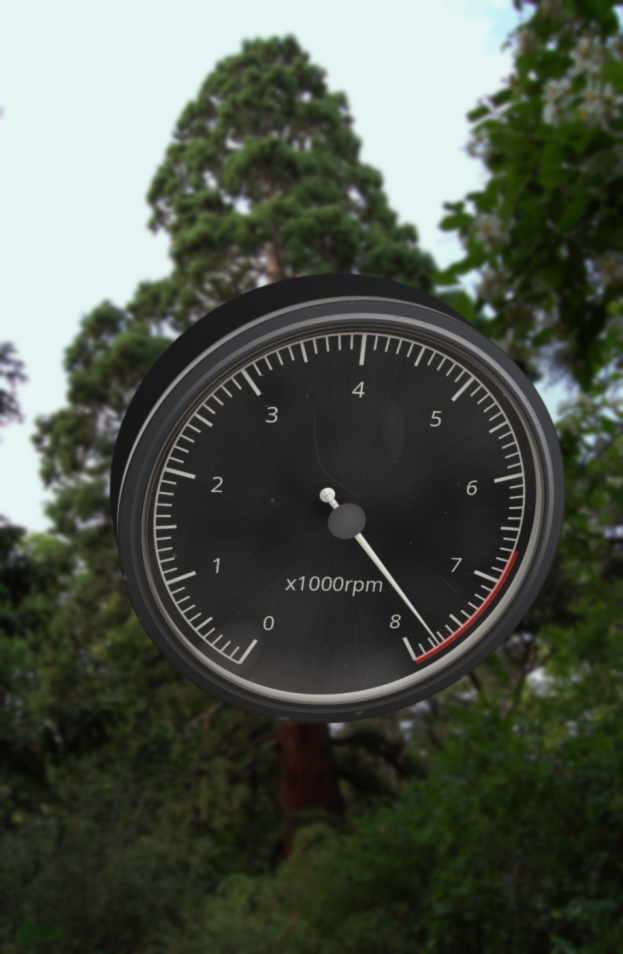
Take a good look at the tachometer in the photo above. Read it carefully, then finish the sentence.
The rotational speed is 7750 rpm
